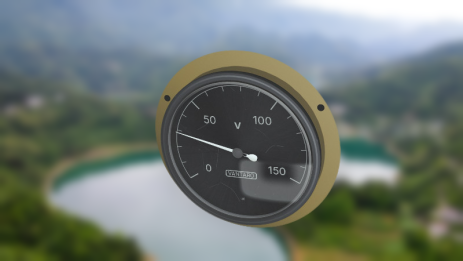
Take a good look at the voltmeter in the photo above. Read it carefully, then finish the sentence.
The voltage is 30 V
